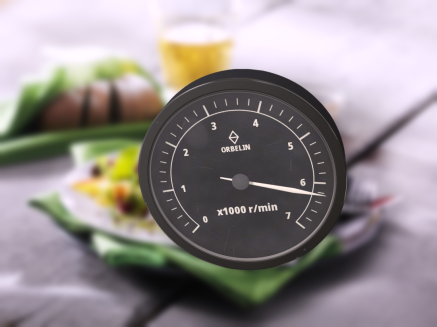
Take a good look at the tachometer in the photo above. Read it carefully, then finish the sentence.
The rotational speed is 6200 rpm
